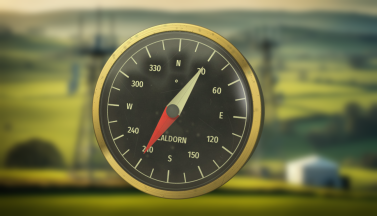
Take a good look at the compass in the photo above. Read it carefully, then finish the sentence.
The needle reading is 210 °
